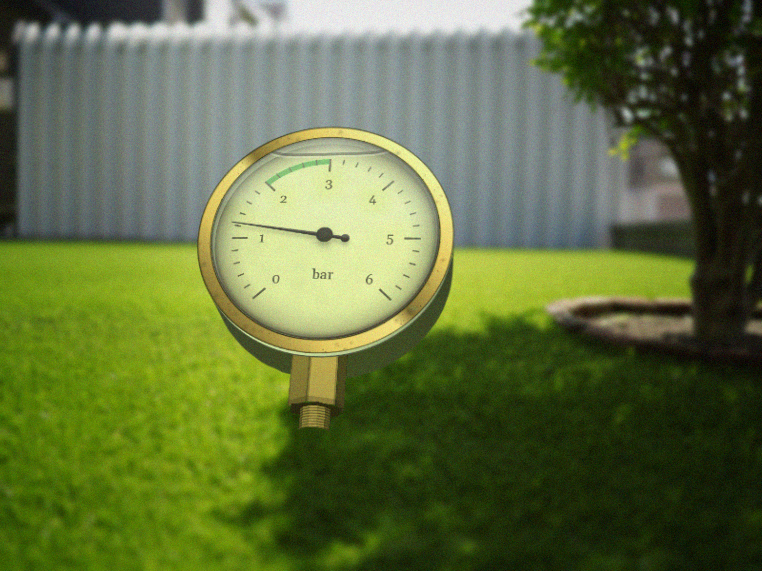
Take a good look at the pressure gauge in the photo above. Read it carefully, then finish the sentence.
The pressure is 1.2 bar
